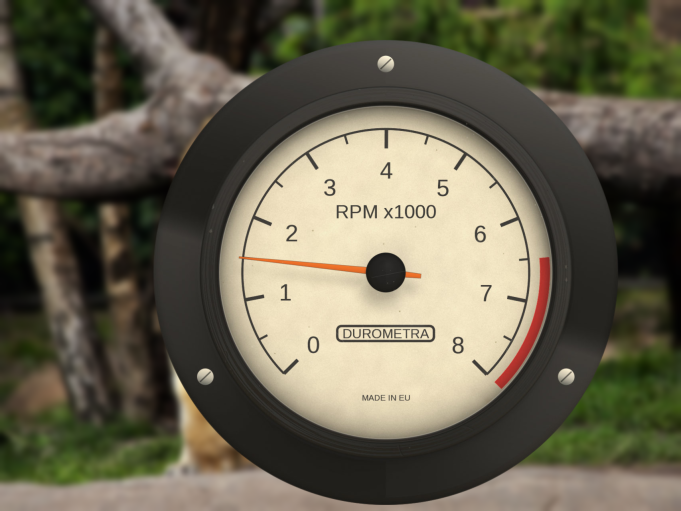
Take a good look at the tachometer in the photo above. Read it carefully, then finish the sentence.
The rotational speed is 1500 rpm
